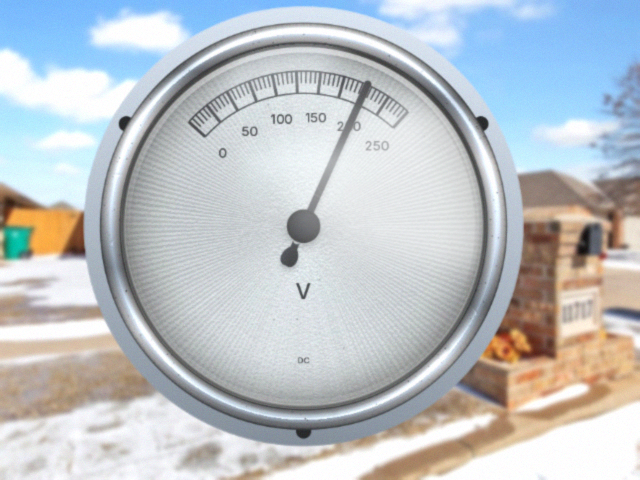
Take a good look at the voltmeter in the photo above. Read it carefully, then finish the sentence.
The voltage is 200 V
